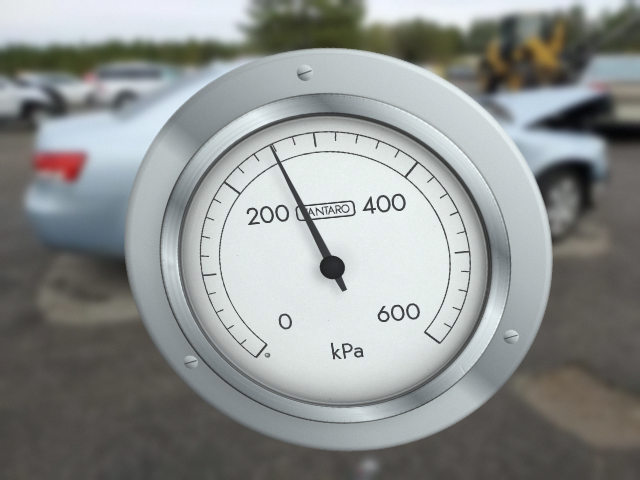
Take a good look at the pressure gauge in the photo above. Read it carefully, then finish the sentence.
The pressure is 260 kPa
